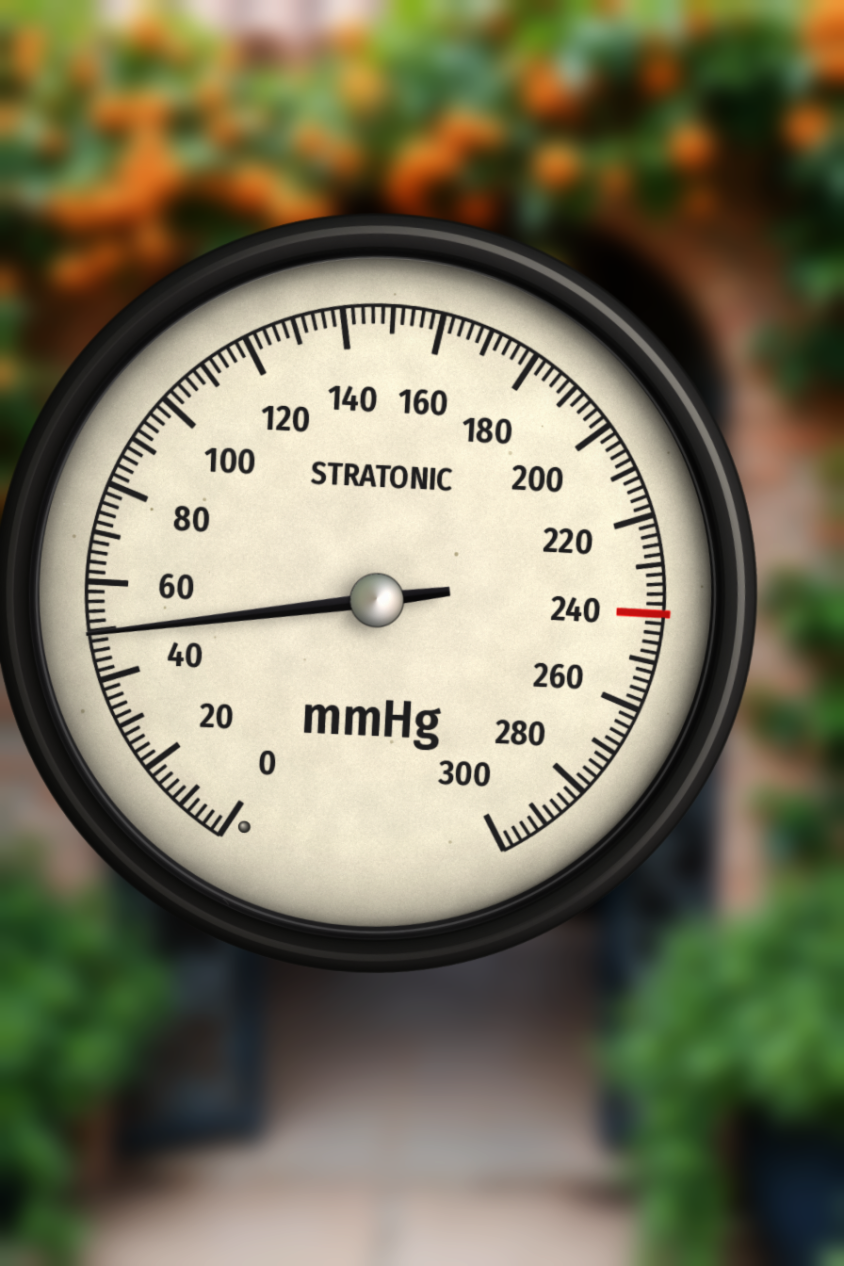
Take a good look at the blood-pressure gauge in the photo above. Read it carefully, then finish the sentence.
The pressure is 50 mmHg
